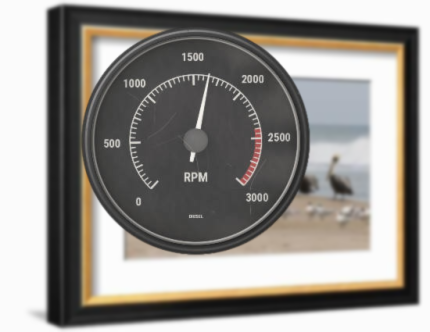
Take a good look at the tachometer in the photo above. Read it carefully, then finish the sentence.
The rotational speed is 1650 rpm
